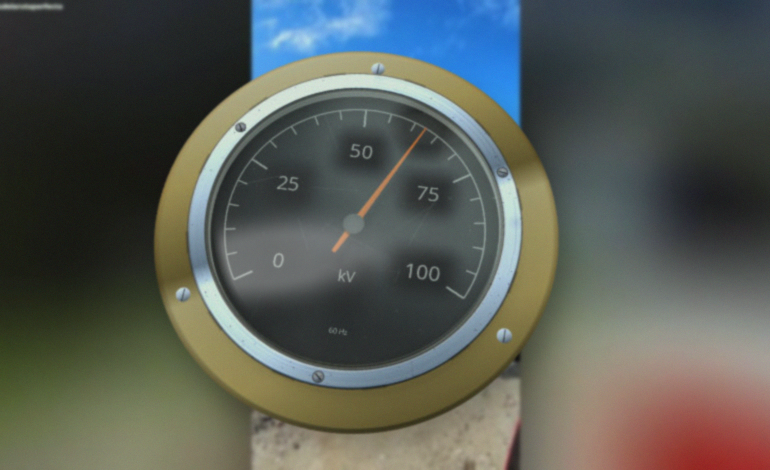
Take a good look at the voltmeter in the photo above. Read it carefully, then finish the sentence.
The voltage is 62.5 kV
